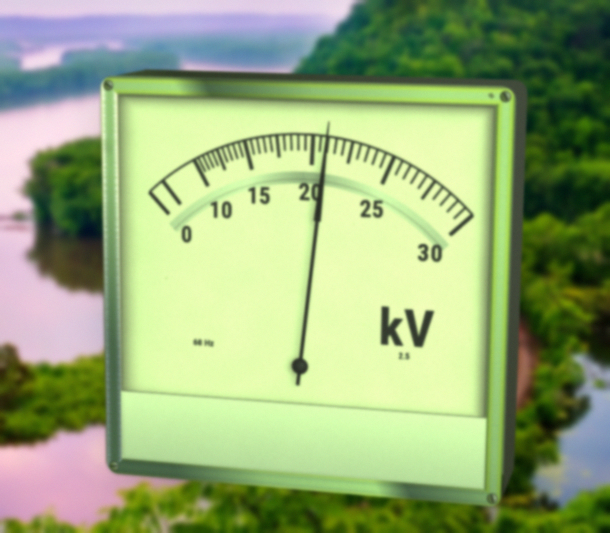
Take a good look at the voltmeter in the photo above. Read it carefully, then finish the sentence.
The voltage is 21 kV
